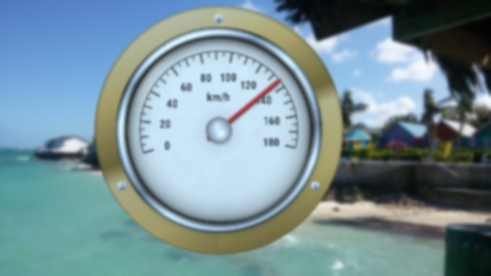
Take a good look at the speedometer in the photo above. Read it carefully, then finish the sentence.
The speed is 135 km/h
